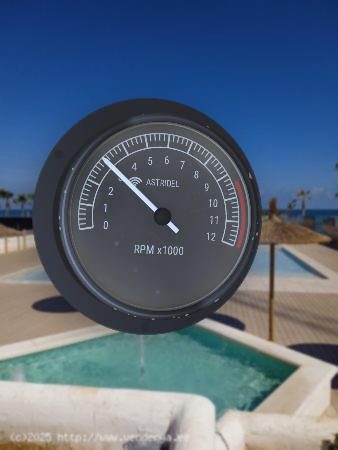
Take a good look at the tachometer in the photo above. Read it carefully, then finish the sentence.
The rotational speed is 3000 rpm
